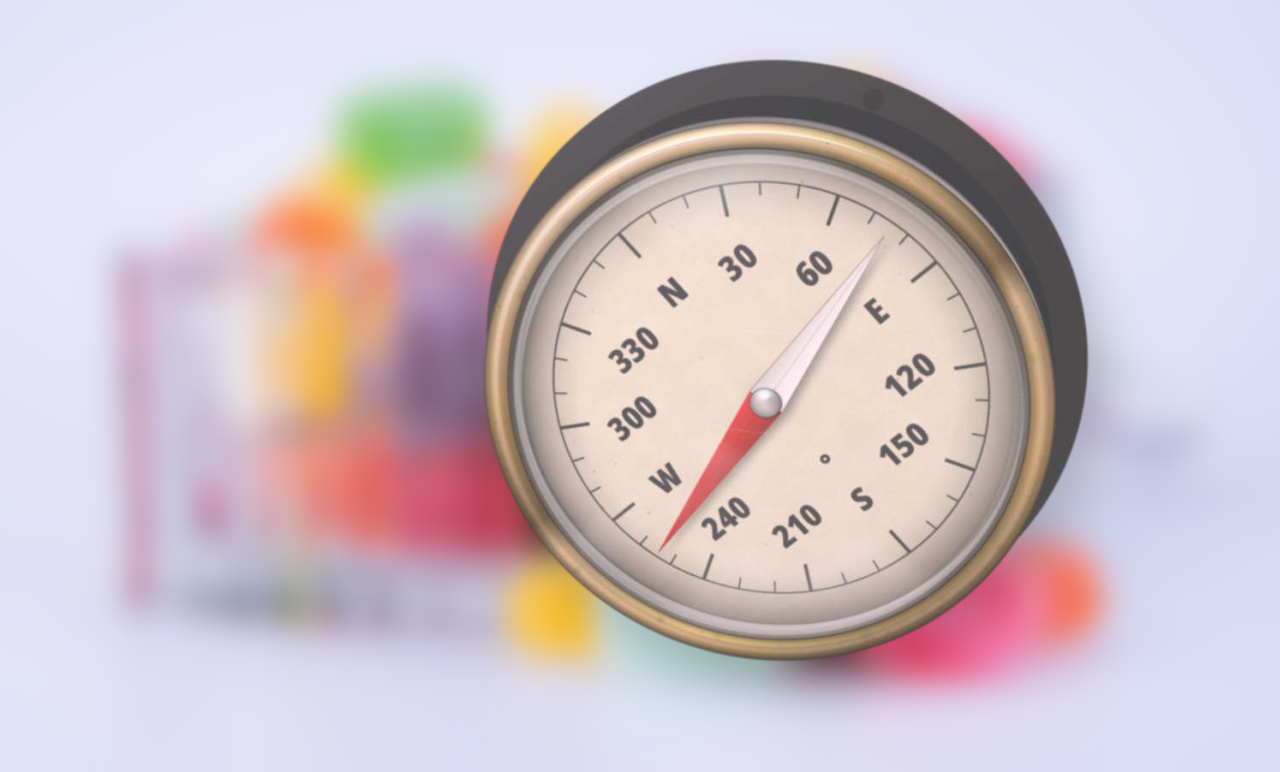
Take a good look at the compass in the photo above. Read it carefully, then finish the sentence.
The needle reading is 255 °
